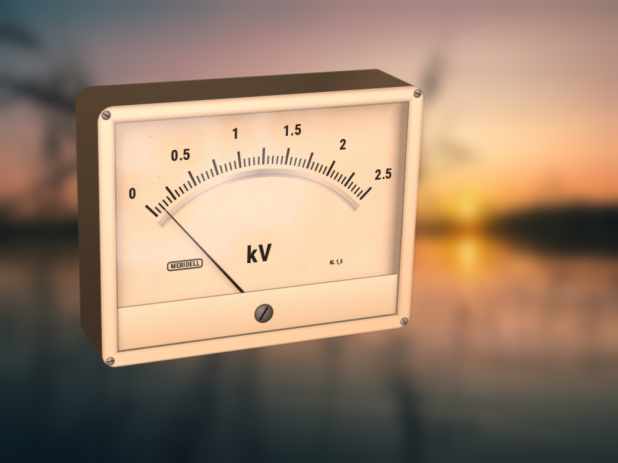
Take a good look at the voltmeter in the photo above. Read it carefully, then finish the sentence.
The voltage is 0.1 kV
